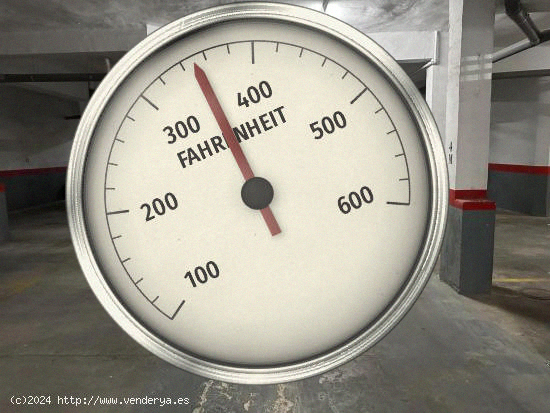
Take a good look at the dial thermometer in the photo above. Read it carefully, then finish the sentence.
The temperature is 350 °F
